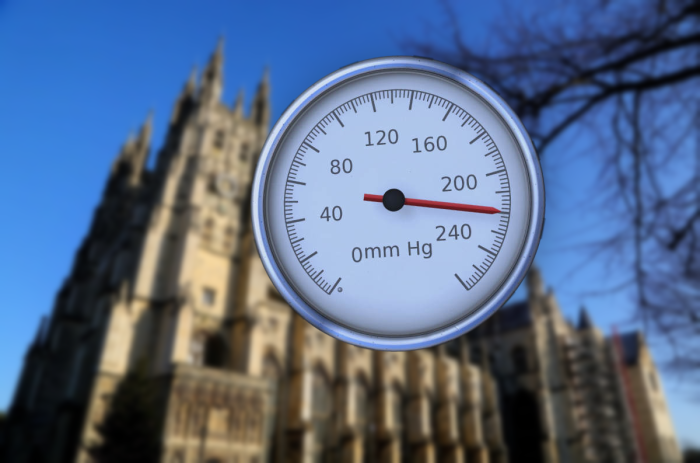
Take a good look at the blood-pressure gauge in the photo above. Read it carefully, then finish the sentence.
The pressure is 220 mmHg
